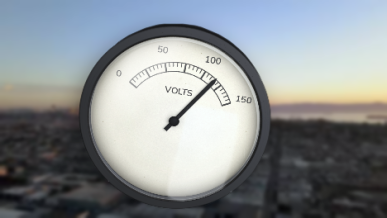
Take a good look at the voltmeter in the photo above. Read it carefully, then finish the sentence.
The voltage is 115 V
